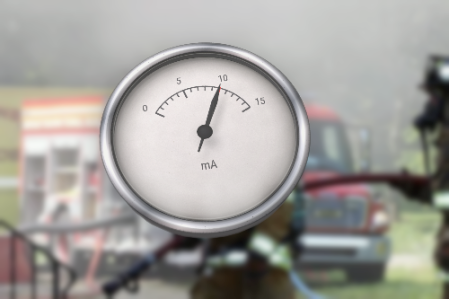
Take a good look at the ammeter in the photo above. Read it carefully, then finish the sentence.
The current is 10 mA
